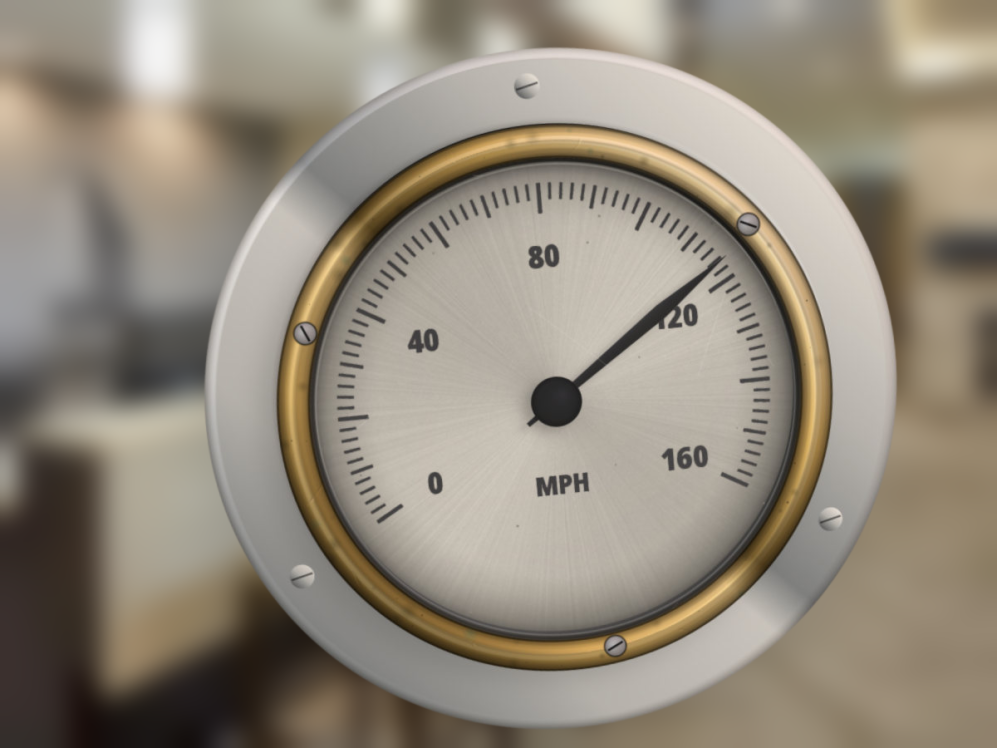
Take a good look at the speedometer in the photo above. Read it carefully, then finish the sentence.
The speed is 116 mph
